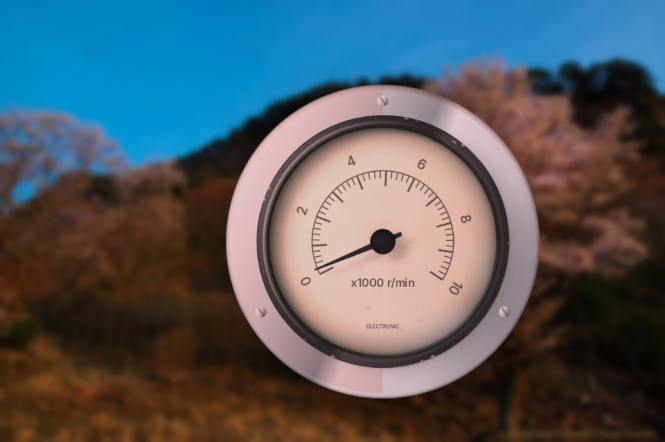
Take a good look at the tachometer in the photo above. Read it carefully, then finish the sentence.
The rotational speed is 200 rpm
